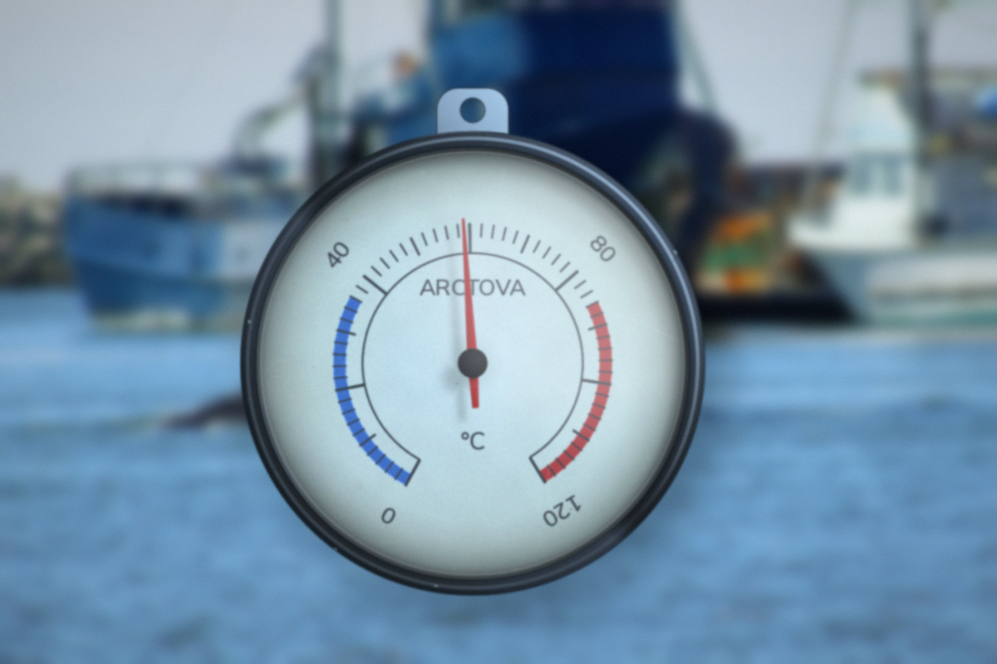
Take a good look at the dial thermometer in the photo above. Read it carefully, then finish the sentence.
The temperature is 59 °C
